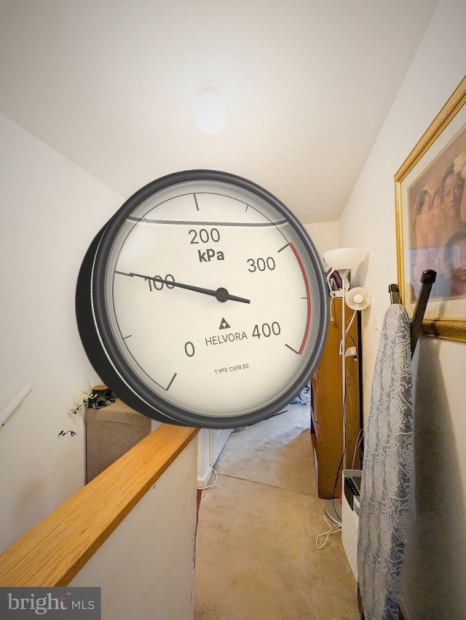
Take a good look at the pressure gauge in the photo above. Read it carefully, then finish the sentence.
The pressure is 100 kPa
